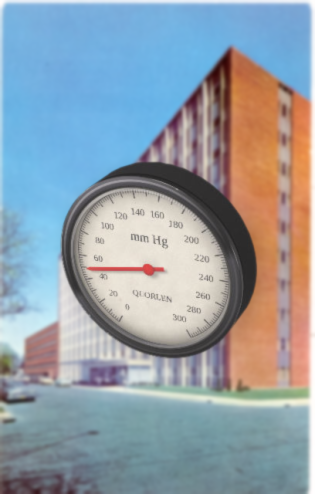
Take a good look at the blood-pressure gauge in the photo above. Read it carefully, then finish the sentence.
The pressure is 50 mmHg
